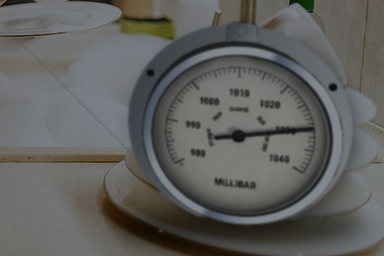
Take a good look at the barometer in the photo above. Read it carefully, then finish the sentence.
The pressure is 1030 mbar
